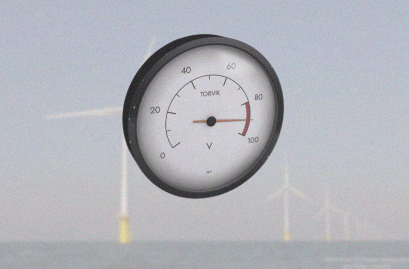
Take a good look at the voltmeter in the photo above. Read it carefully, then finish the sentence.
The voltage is 90 V
